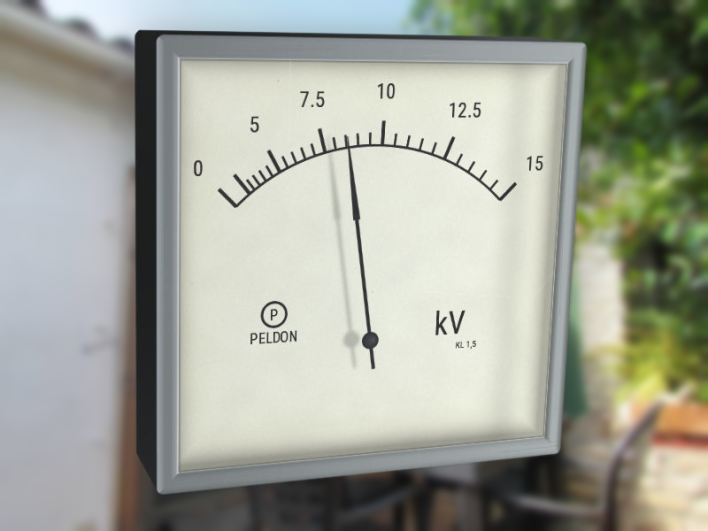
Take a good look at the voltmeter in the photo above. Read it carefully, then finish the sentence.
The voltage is 8.5 kV
